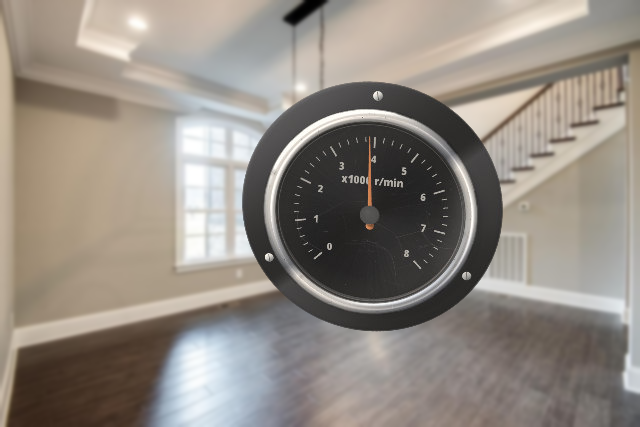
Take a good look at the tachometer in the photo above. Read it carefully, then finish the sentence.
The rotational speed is 3900 rpm
